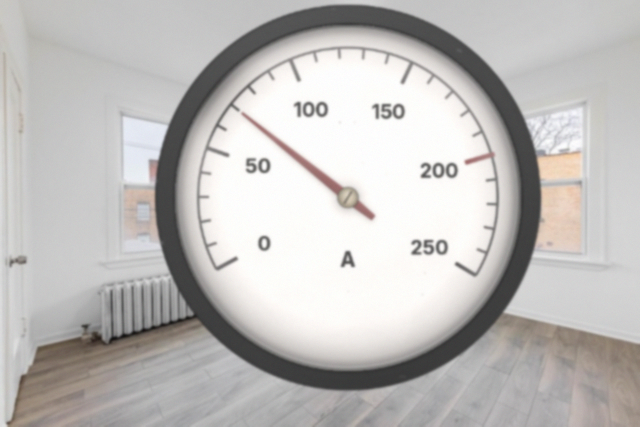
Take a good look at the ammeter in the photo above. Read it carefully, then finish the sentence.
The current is 70 A
